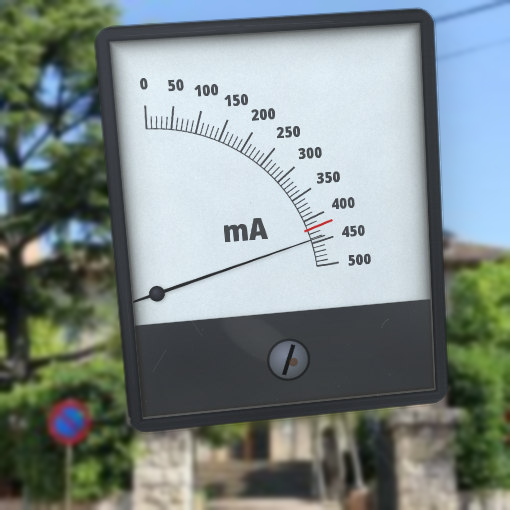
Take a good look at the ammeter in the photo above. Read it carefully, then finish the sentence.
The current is 440 mA
